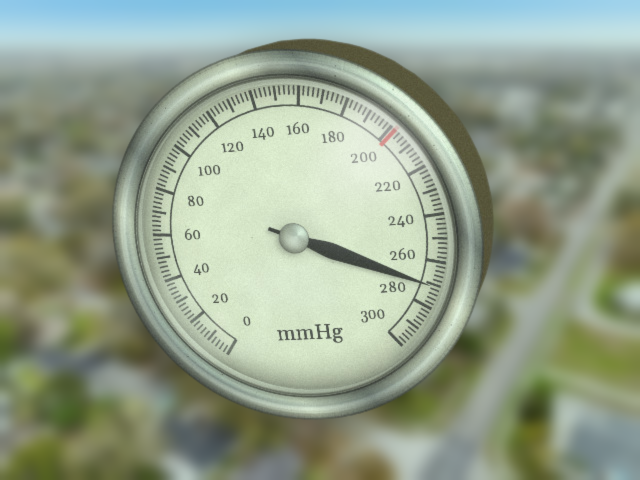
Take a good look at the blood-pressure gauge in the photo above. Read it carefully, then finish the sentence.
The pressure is 270 mmHg
